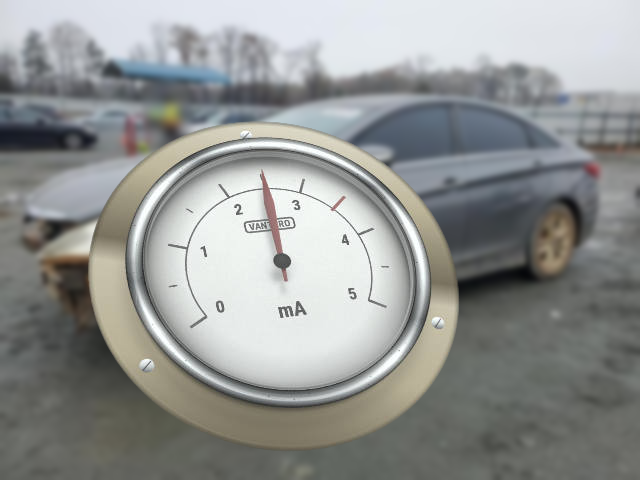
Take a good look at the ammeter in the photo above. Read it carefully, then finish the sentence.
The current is 2.5 mA
